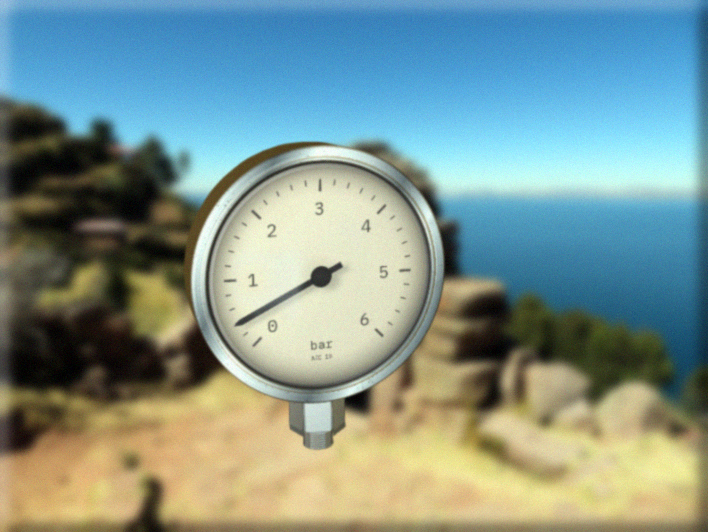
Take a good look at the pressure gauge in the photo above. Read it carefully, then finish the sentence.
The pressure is 0.4 bar
